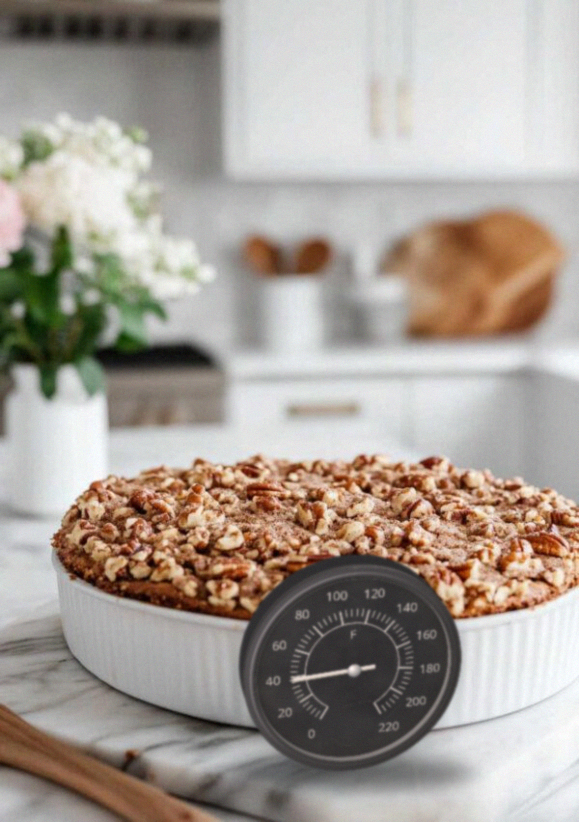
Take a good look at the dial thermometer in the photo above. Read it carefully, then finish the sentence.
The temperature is 40 °F
